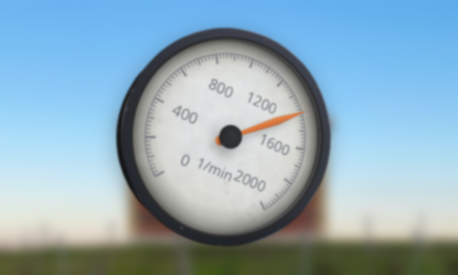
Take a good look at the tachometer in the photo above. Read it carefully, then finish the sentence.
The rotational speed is 1400 rpm
